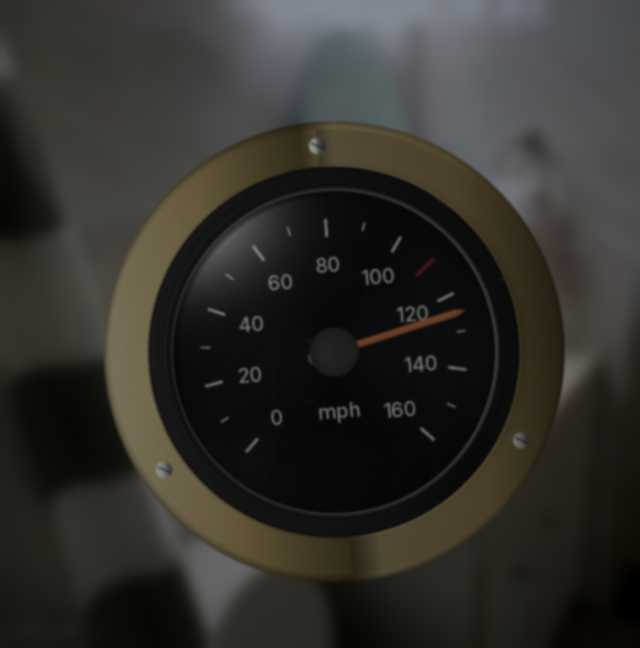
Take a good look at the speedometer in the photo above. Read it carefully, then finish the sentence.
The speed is 125 mph
